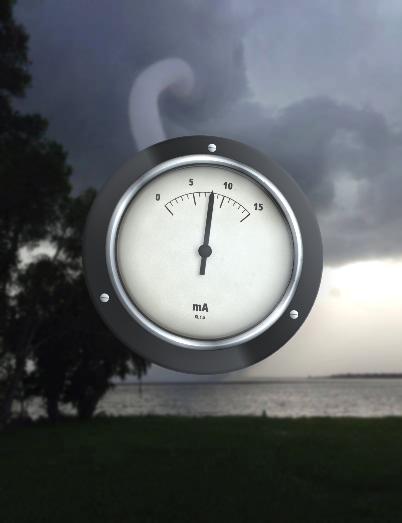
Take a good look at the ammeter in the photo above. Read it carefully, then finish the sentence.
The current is 8 mA
